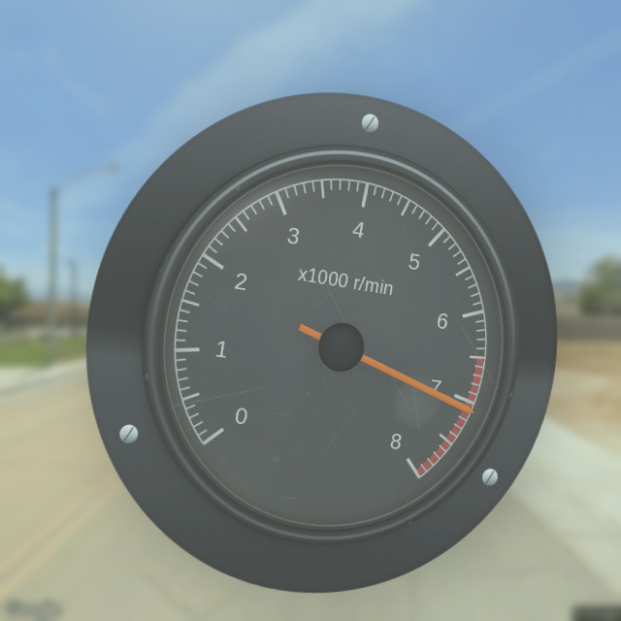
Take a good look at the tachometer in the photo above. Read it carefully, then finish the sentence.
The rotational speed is 7100 rpm
